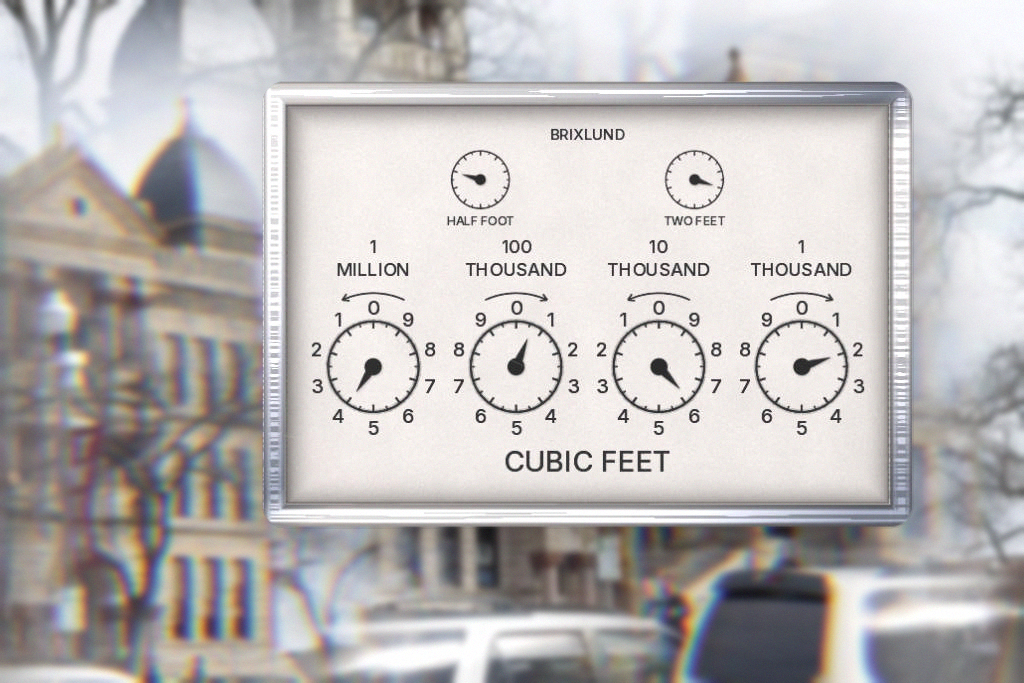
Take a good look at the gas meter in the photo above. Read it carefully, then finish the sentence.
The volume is 406200 ft³
